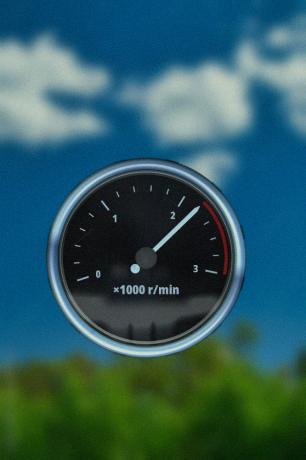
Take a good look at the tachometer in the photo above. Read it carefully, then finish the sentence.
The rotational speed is 2200 rpm
